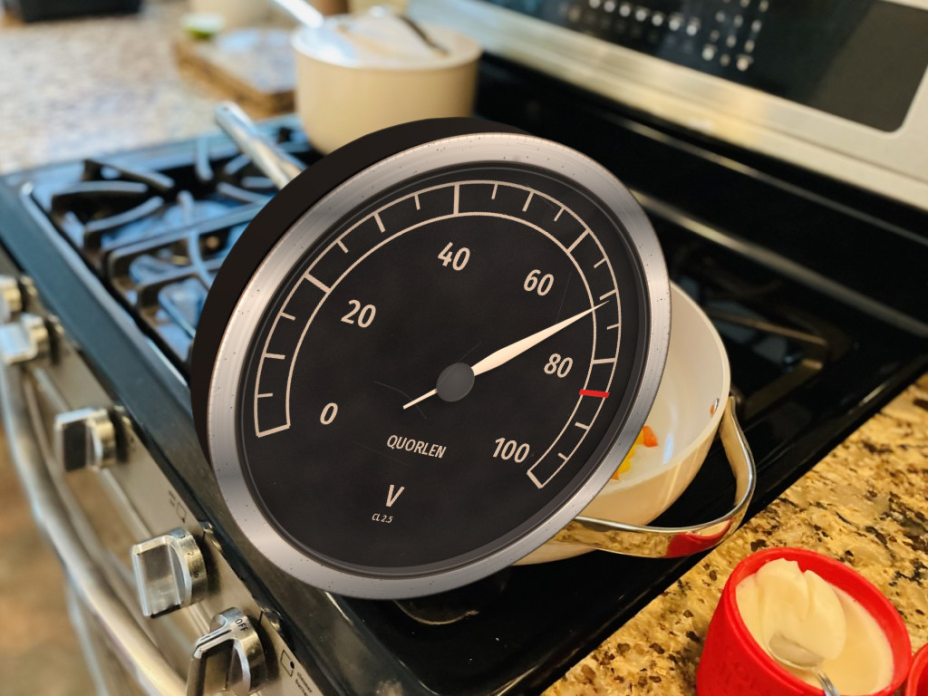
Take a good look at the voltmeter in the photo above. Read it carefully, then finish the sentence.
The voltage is 70 V
